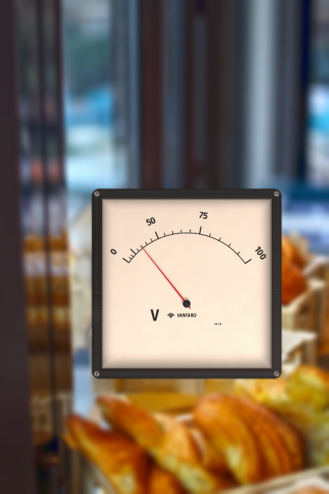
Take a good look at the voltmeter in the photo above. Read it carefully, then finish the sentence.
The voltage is 35 V
